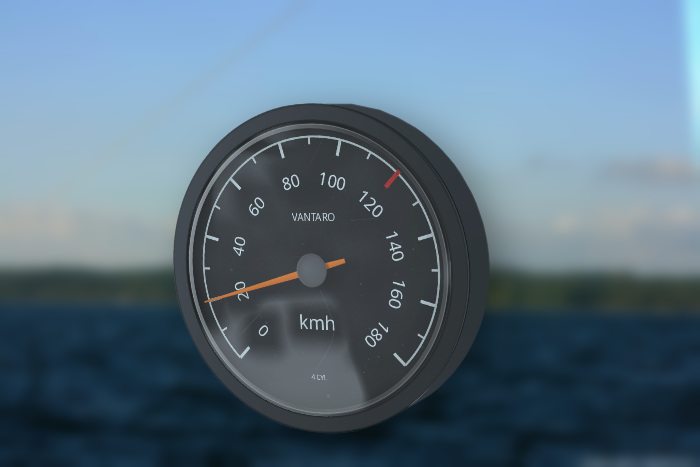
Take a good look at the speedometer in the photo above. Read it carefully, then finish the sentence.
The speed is 20 km/h
